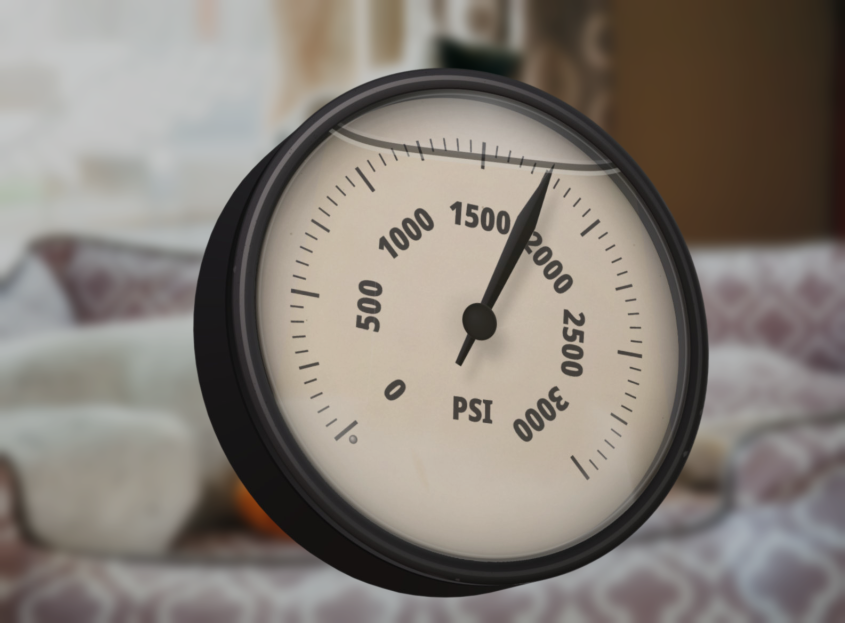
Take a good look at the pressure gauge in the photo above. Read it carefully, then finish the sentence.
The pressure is 1750 psi
